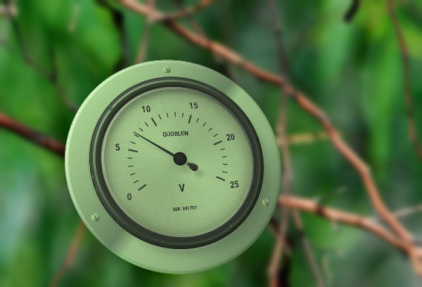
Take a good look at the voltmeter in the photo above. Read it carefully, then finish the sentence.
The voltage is 7 V
